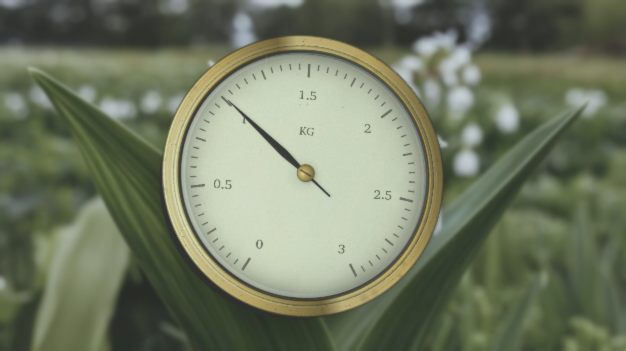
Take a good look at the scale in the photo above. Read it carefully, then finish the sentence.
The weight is 1 kg
